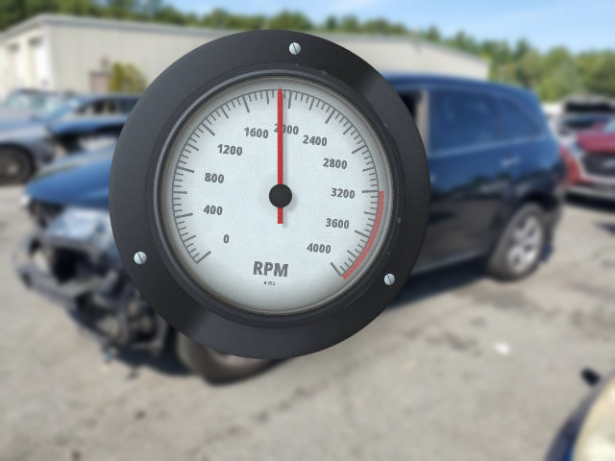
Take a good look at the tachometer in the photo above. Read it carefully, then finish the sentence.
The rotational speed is 1900 rpm
